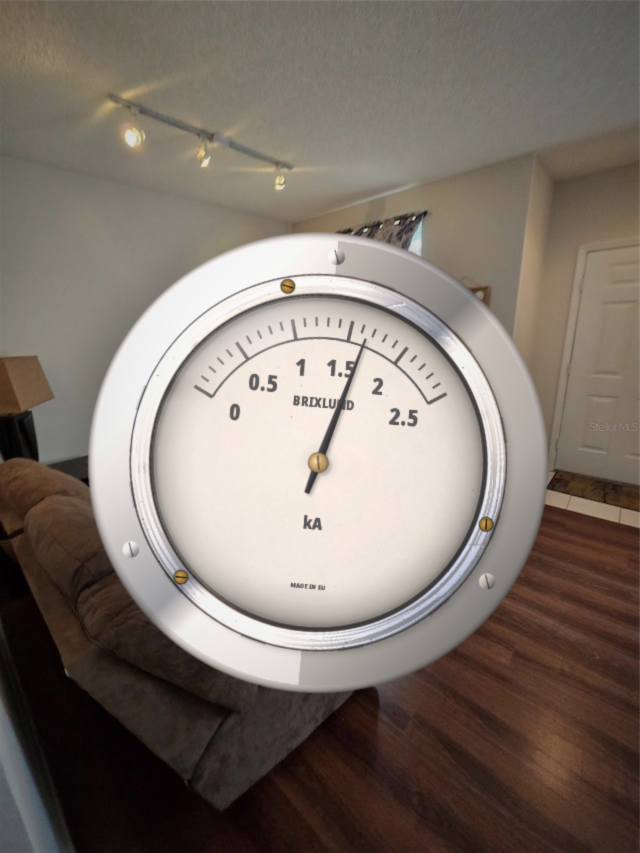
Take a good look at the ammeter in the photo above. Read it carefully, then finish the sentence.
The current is 1.65 kA
